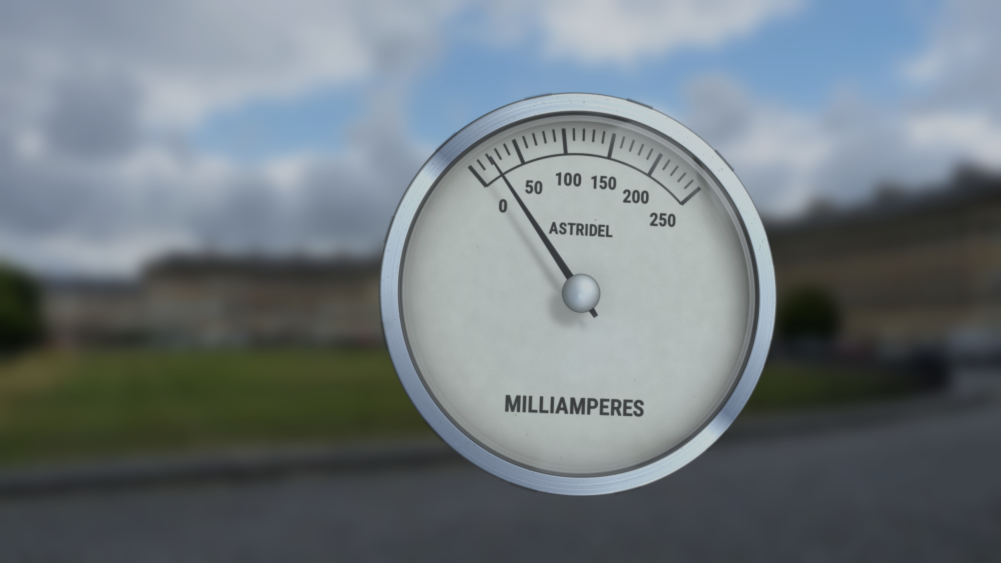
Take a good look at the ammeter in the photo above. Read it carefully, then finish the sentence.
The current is 20 mA
